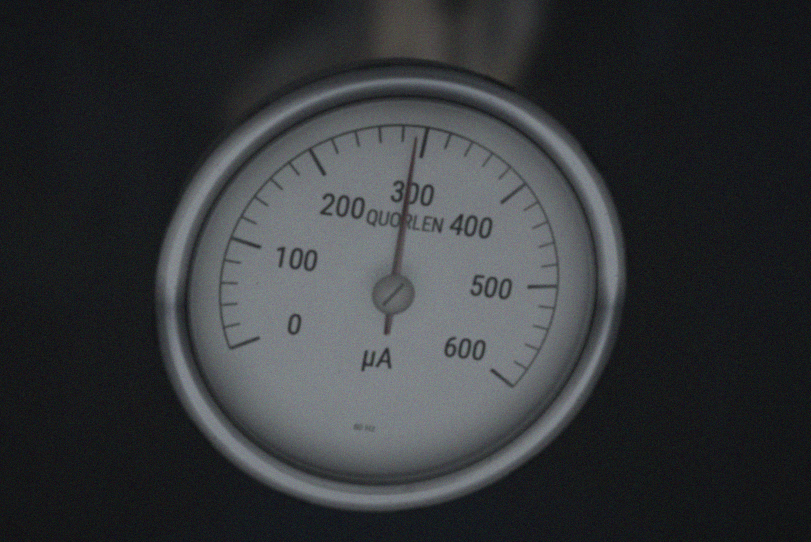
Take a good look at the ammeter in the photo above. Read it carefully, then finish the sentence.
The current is 290 µA
